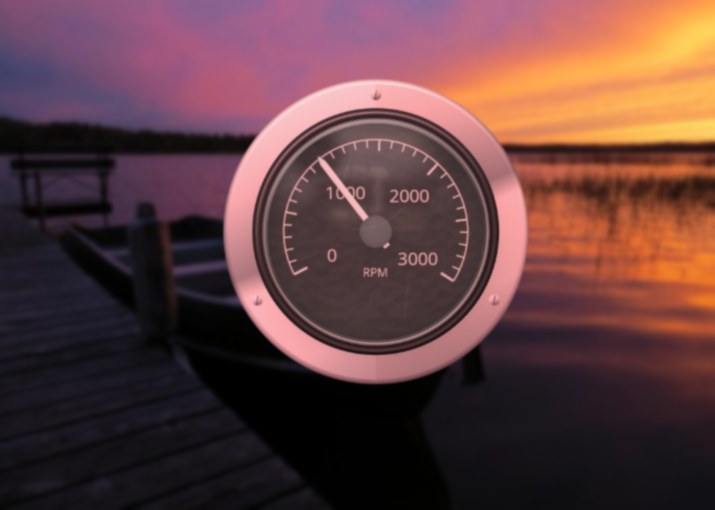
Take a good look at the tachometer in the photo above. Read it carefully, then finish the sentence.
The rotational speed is 1000 rpm
